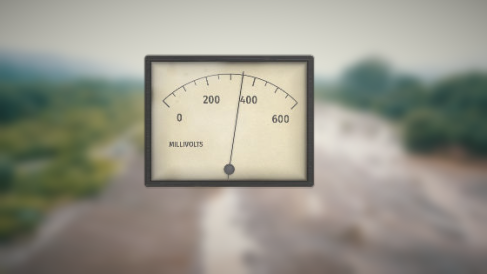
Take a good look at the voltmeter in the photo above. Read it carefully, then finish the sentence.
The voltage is 350 mV
